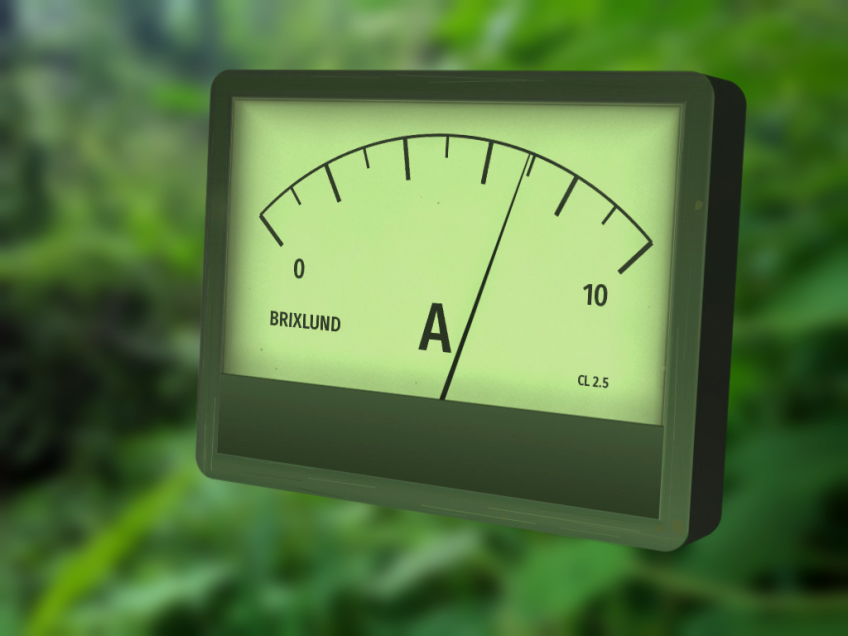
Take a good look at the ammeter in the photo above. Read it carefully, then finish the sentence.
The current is 7 A
